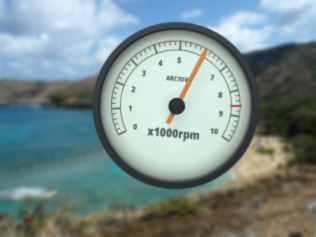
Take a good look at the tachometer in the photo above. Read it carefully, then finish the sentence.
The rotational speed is 6000 rpm
